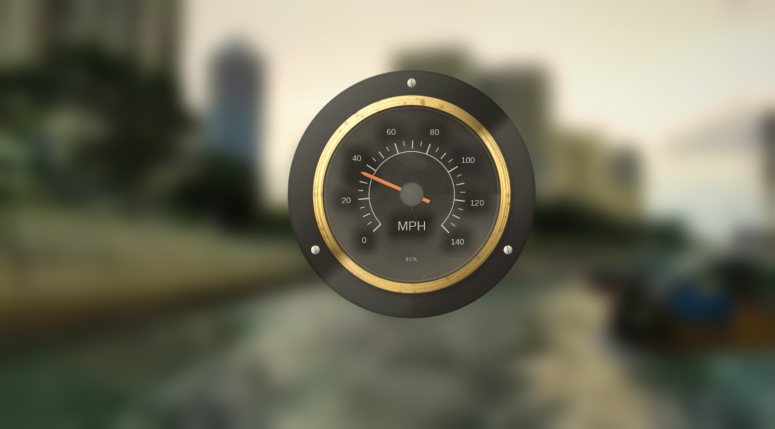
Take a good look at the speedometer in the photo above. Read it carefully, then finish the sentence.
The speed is 35 mph
